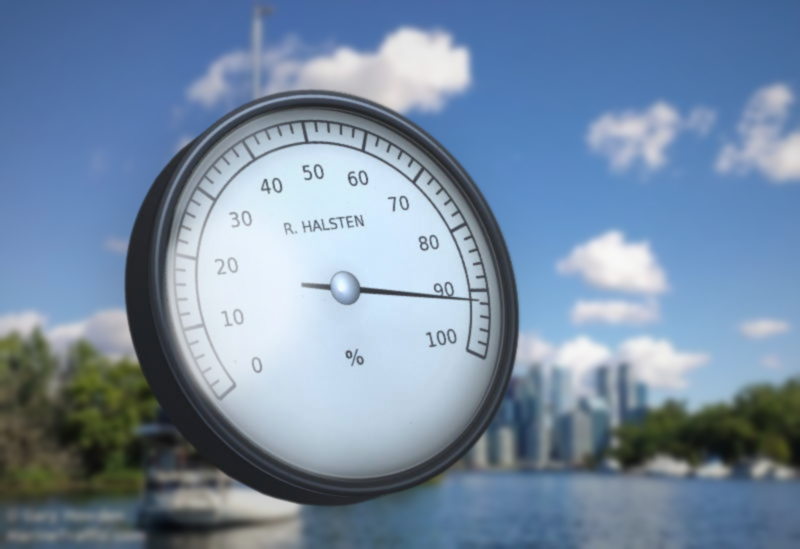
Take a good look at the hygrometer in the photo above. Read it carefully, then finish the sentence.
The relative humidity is 92 %
